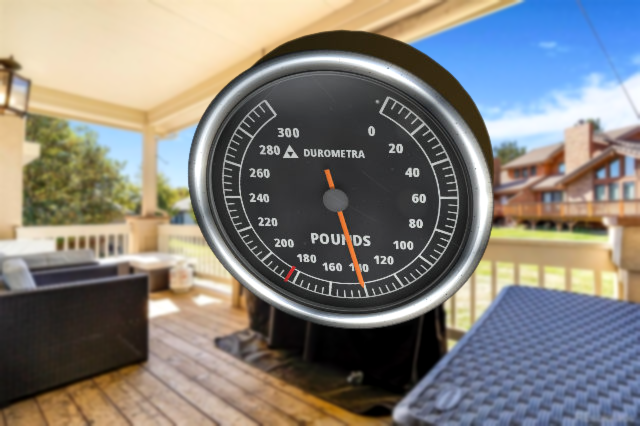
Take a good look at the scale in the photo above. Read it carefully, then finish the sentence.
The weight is 140 lb
